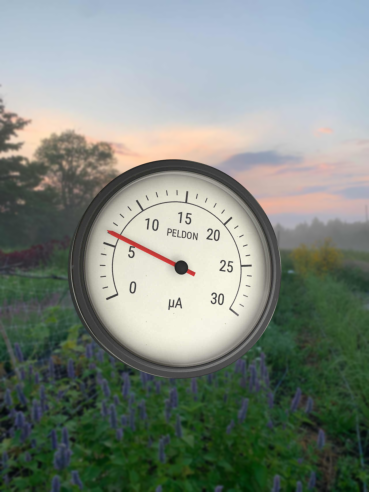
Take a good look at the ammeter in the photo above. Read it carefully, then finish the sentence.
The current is 6 µA
